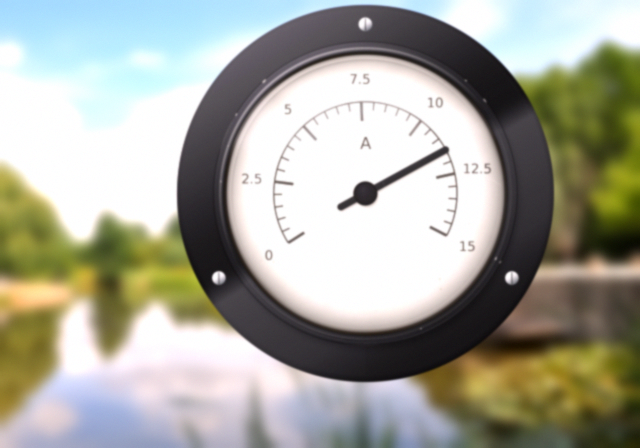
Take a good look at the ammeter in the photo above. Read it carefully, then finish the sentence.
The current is 11.5 A
